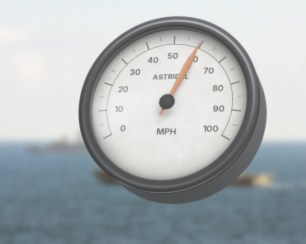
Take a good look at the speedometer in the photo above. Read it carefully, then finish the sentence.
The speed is 60 mph
